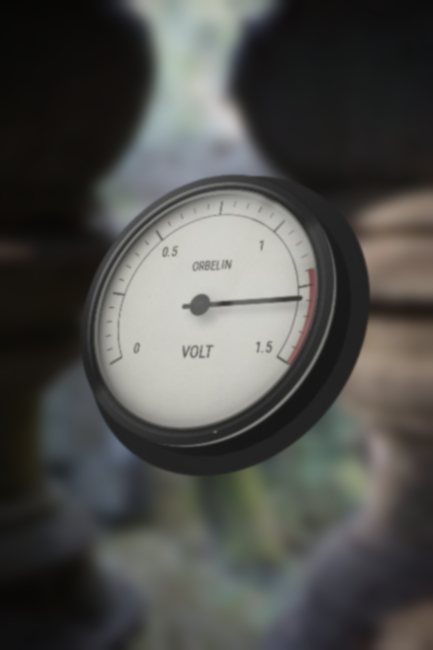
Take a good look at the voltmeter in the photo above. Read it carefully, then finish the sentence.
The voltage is 1.3 V
